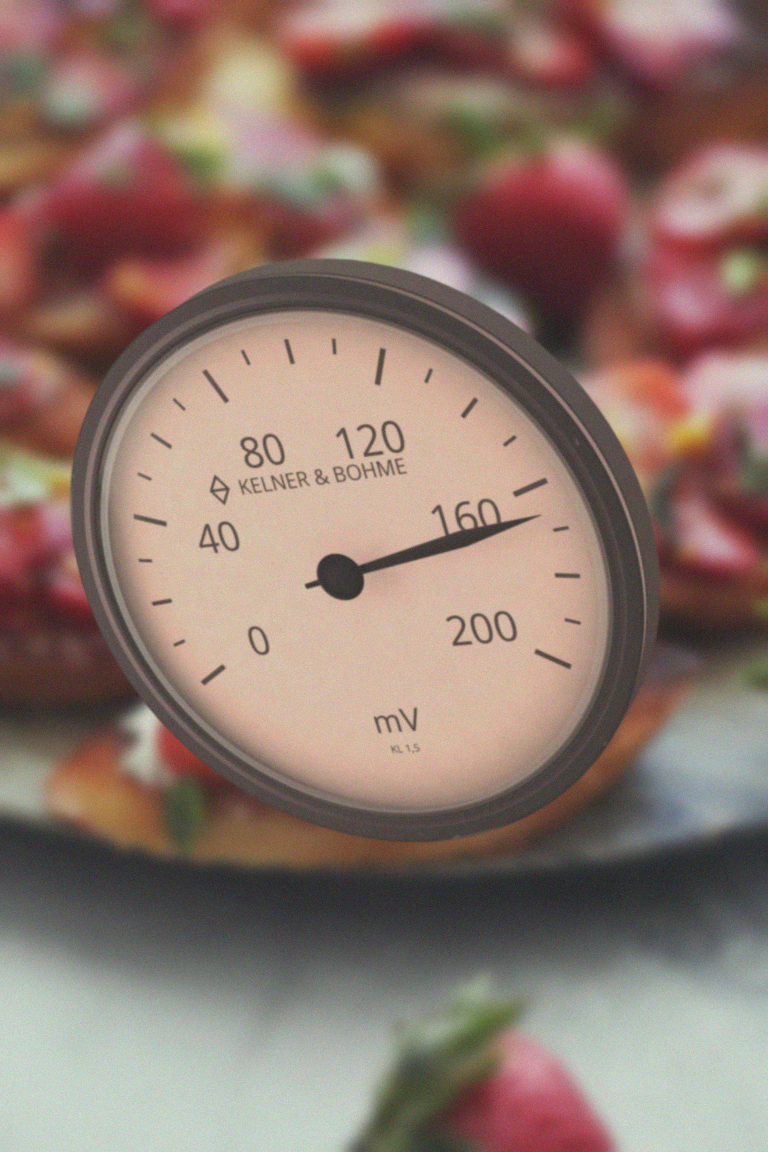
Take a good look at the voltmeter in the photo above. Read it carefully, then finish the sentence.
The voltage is 165 mV
